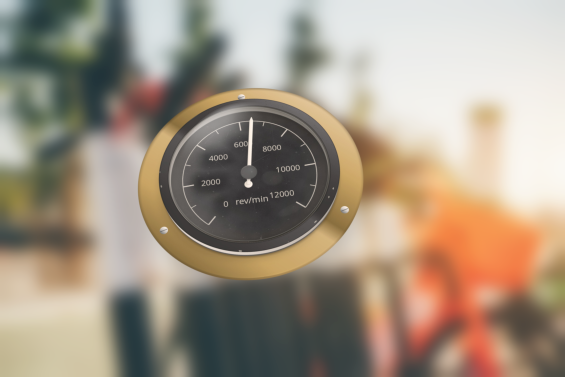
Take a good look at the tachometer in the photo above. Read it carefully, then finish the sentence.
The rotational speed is 6500 rpm
